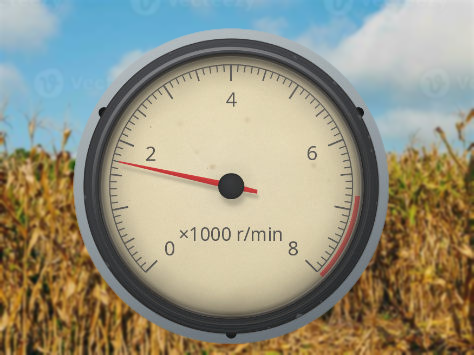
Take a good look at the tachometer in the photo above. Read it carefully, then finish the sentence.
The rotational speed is 1700 rpm
